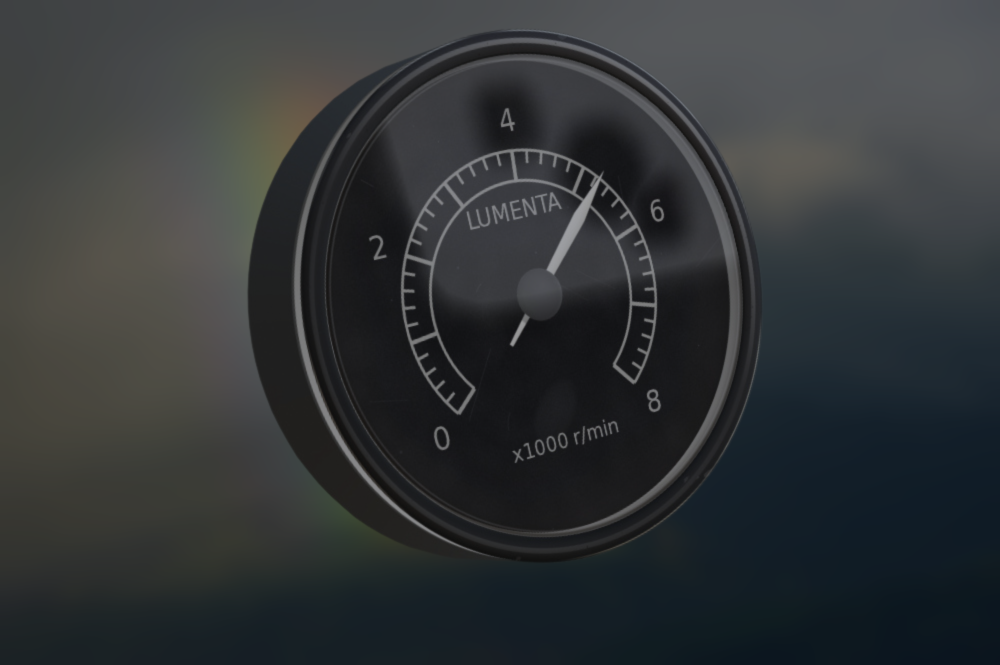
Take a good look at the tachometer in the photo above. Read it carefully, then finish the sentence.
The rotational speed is 5200 rpm
